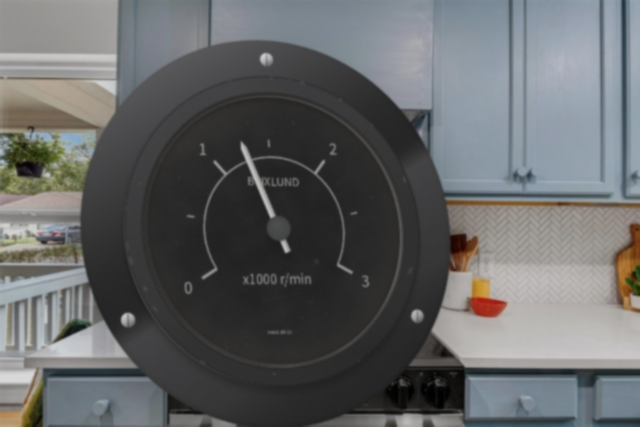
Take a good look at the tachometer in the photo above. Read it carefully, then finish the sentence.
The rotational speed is 1250 rpm
